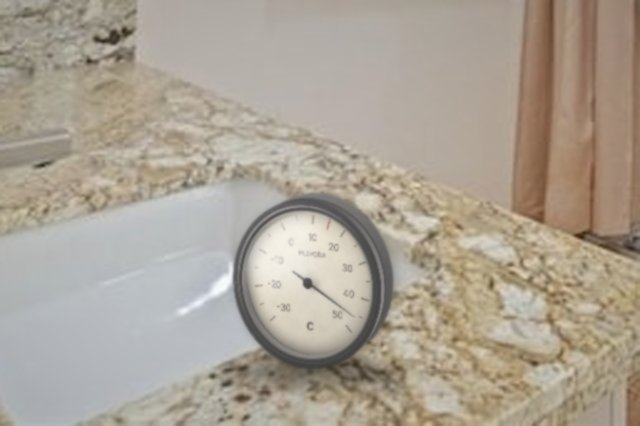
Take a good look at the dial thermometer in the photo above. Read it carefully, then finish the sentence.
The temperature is 45 °C
